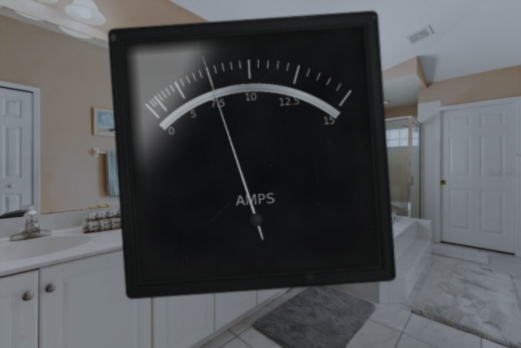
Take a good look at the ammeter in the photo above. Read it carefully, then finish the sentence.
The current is 7.5 A
